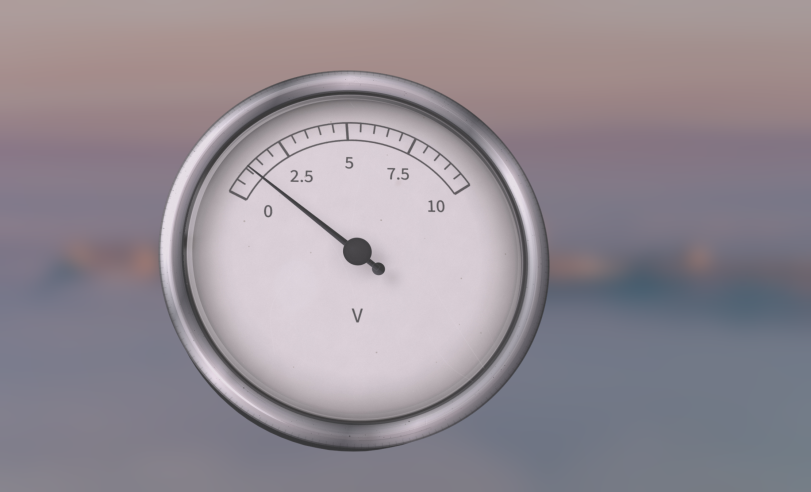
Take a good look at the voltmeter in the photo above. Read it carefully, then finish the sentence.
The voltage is 1 V
